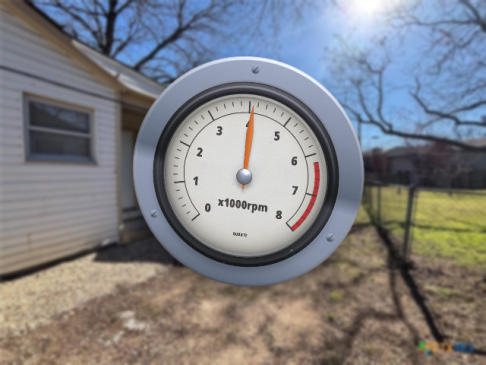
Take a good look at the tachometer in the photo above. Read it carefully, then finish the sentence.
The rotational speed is 4100 rpm
